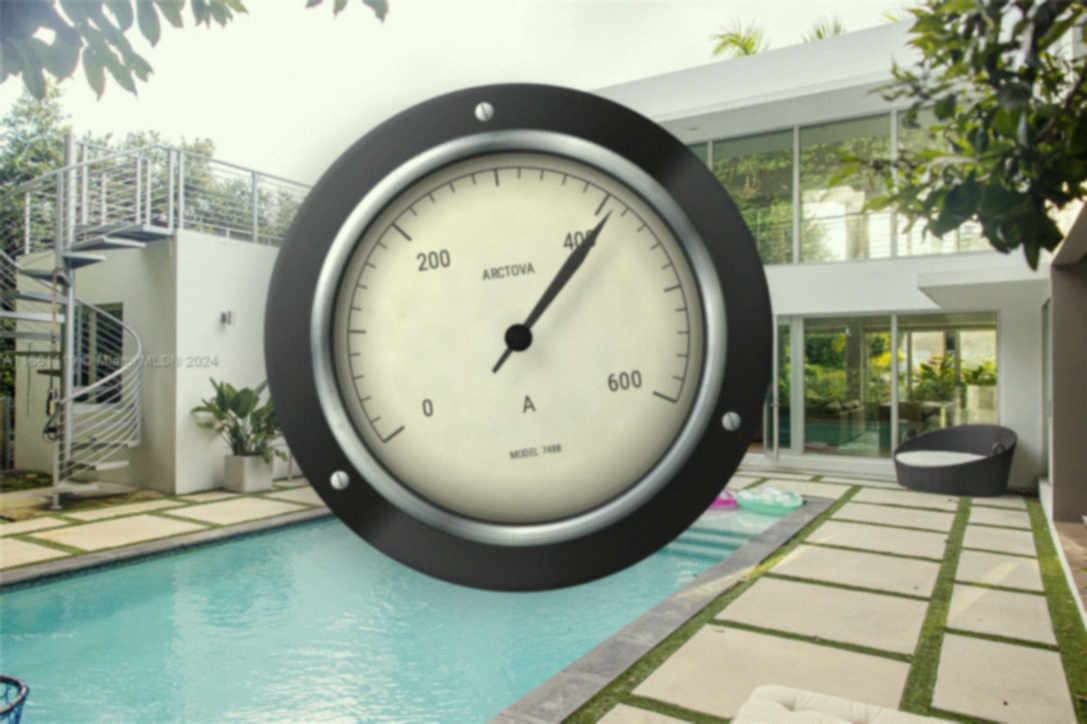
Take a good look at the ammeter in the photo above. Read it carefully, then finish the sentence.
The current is 410 A
